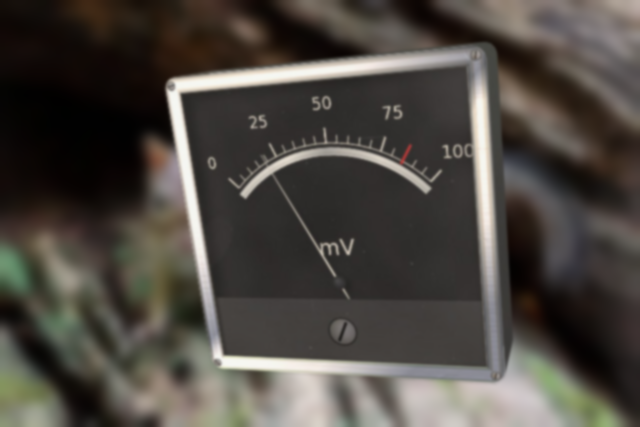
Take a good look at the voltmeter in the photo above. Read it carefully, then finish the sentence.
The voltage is 20 mV
